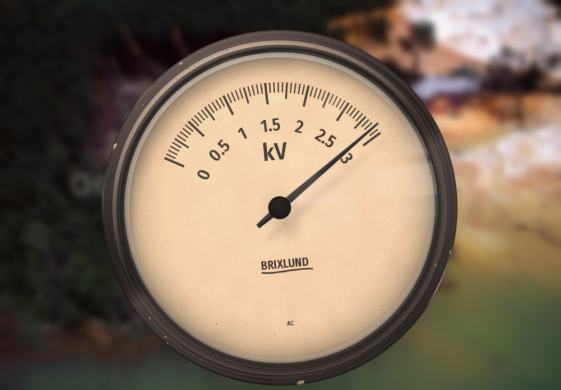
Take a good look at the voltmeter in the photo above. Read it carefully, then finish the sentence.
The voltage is 2.9 kV
